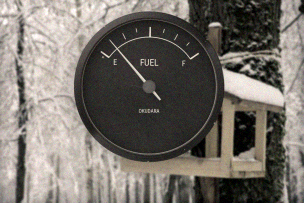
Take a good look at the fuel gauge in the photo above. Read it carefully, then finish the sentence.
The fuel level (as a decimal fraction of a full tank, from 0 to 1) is 0.125
